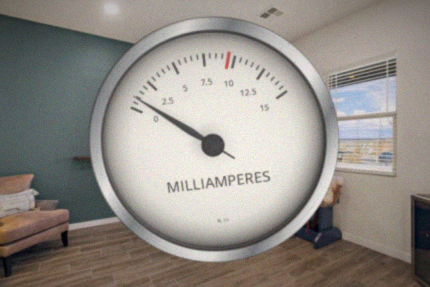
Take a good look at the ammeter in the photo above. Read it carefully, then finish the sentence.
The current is 1 mA
